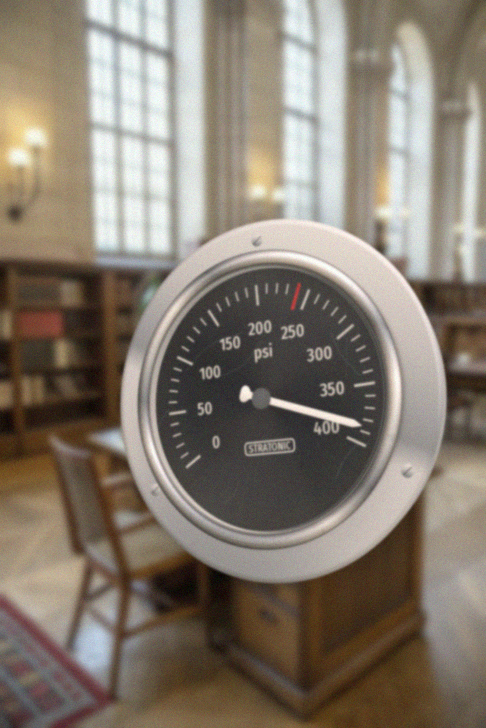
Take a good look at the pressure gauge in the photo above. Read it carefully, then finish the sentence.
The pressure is 385 psi
